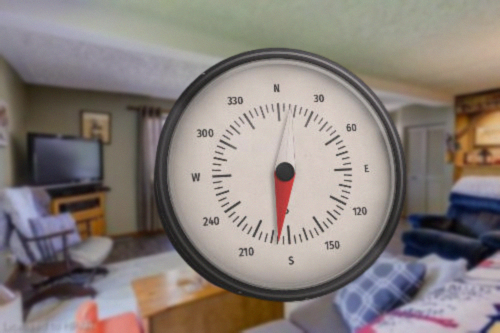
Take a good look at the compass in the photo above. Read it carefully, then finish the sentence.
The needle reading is 190 °
